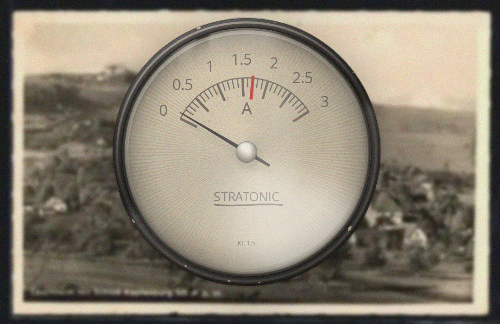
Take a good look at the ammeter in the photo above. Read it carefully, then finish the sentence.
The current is 0.1 A
